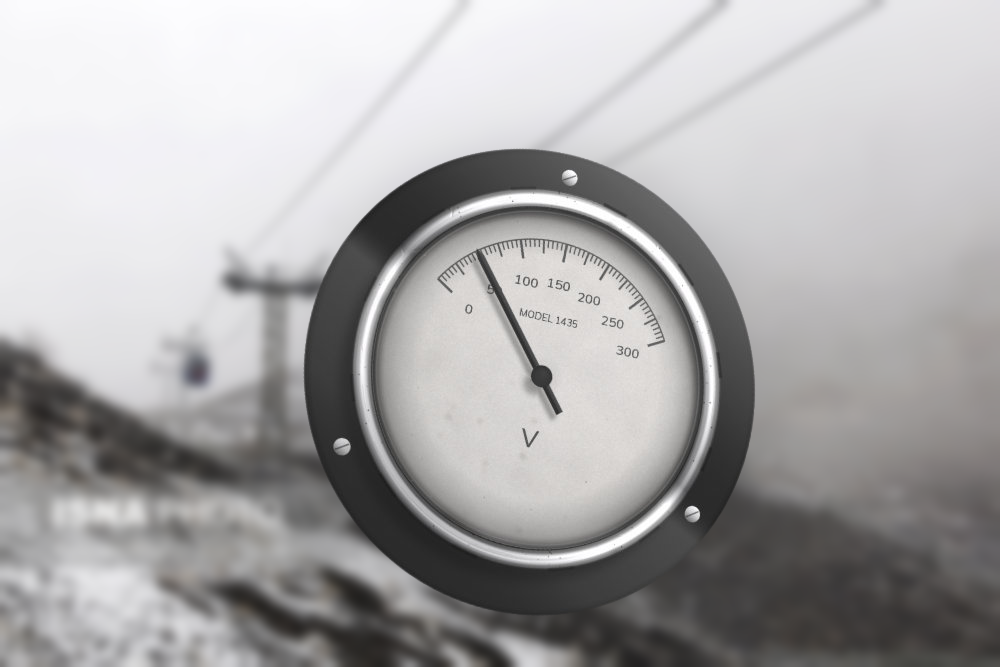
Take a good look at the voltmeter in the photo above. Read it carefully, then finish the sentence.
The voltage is 50 V
